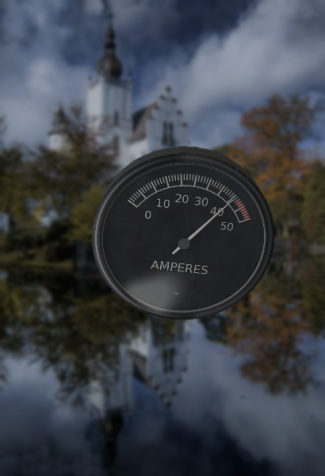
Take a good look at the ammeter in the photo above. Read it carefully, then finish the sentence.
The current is 40 A
